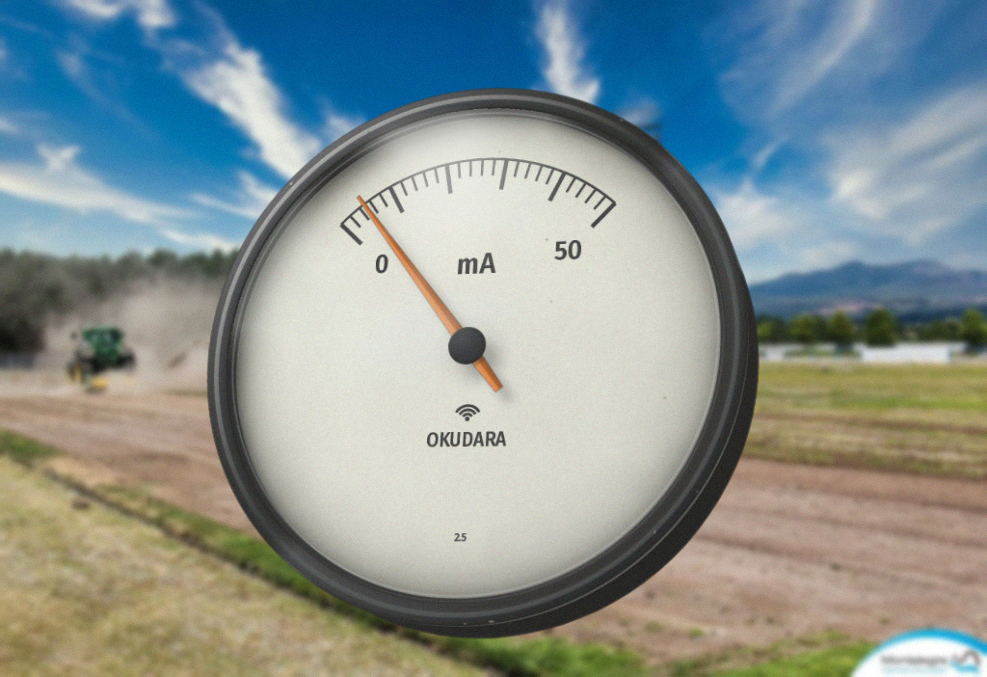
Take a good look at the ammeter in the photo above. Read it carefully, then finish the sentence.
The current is 5 mA
